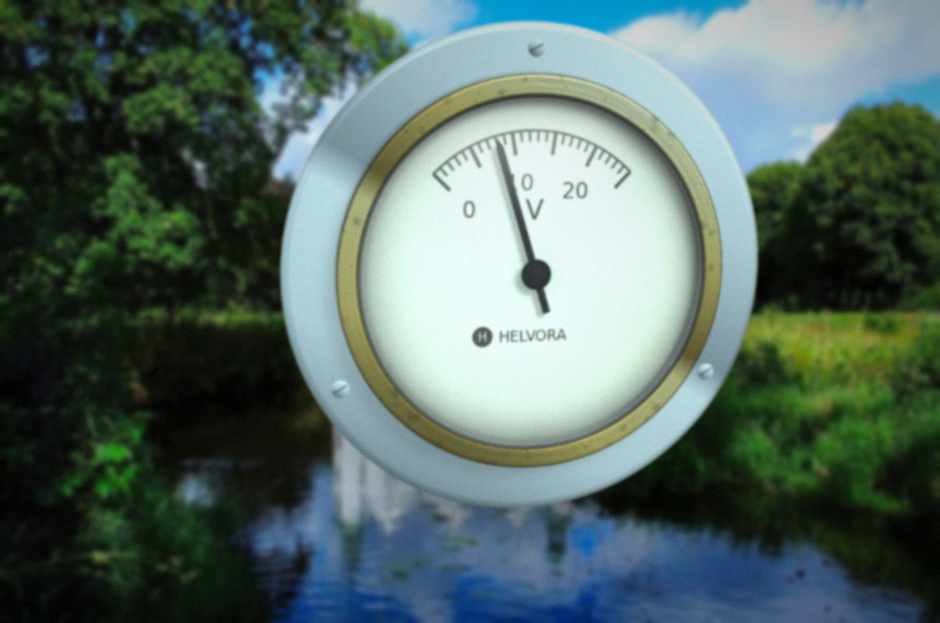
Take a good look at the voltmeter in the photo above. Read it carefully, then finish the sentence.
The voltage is 8 V
